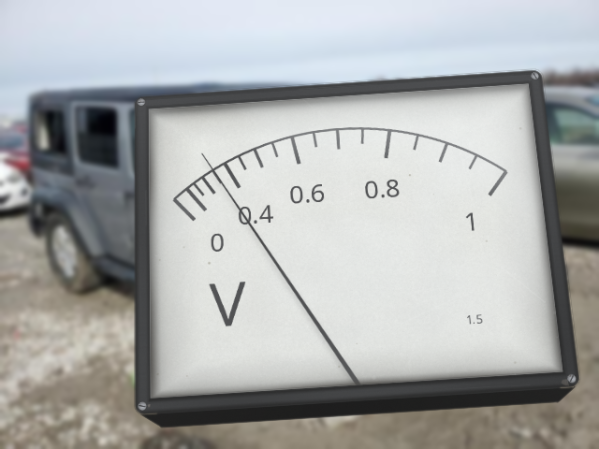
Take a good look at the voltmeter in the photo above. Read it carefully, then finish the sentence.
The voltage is 0.35 V
